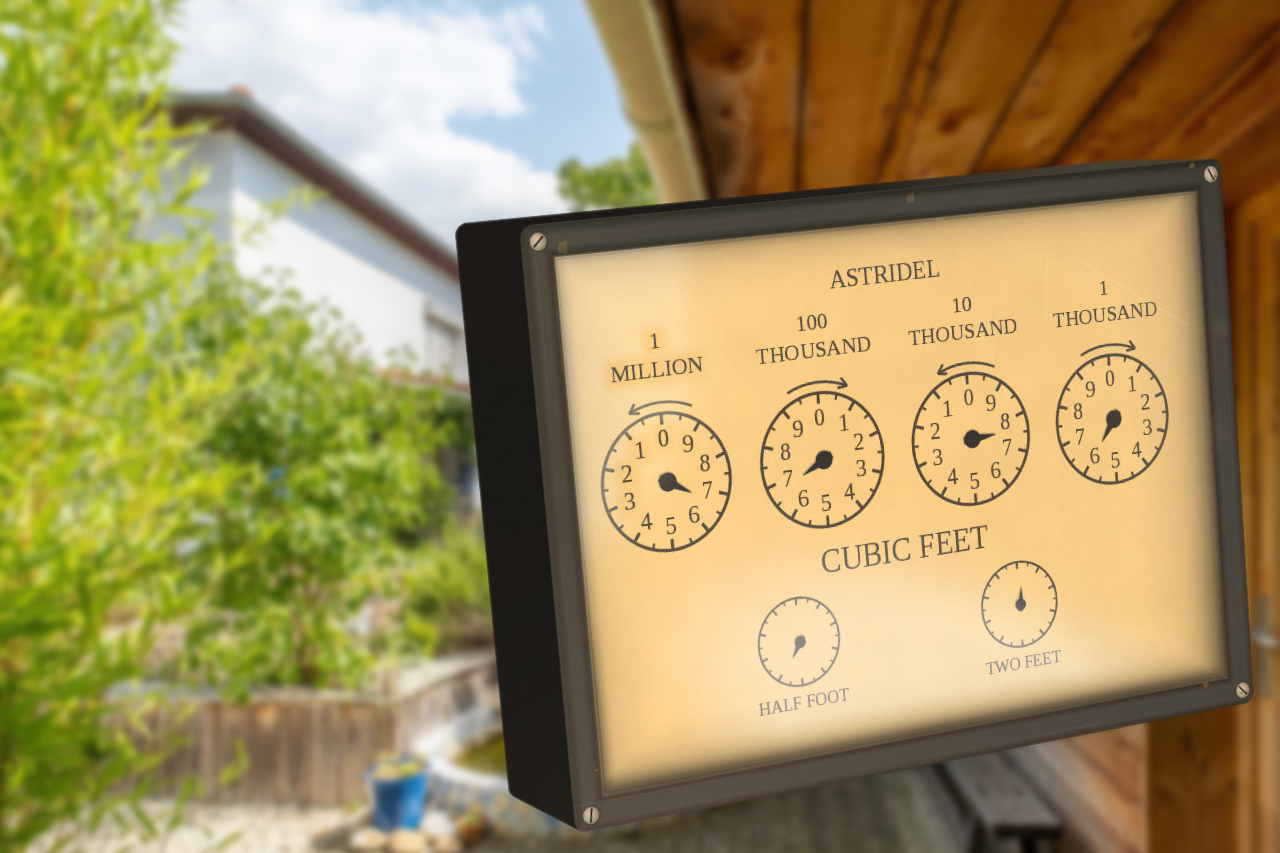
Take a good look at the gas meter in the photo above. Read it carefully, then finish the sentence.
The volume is 667600 ft³
